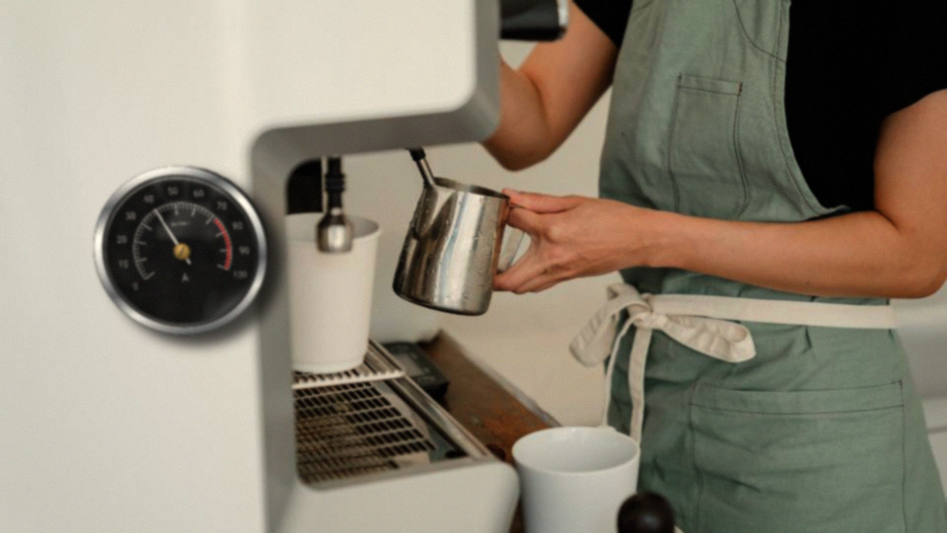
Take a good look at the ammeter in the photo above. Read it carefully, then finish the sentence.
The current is 40 A
